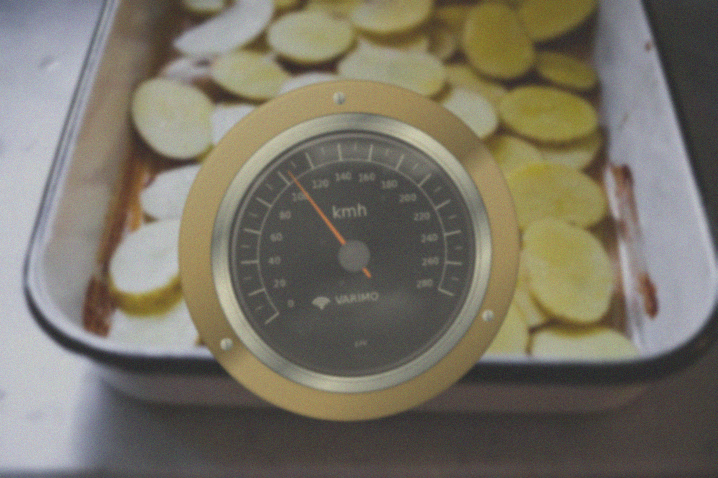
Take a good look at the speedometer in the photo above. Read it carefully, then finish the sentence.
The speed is 105 km/h
